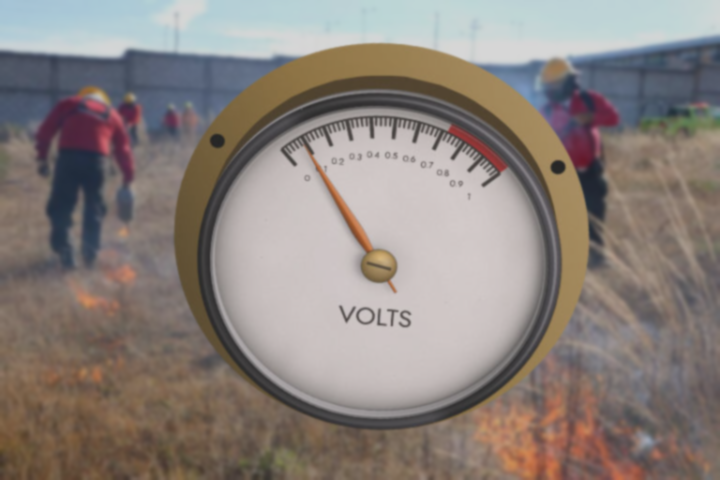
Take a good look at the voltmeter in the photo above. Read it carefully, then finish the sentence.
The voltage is 0.1 V
